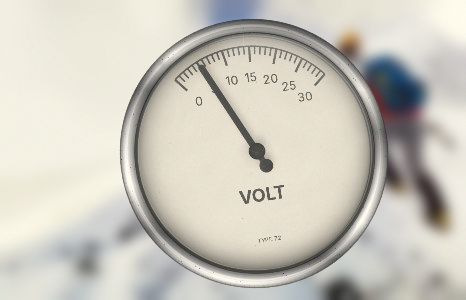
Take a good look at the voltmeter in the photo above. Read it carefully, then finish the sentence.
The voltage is 5 V
